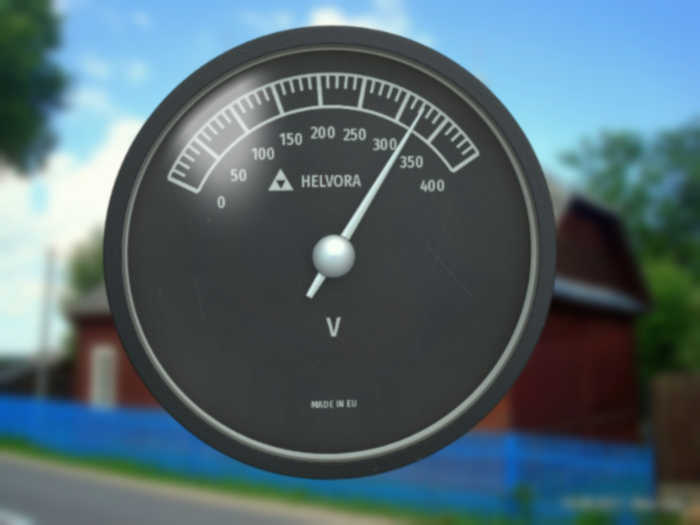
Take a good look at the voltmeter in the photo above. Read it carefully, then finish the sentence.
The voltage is 320 V
